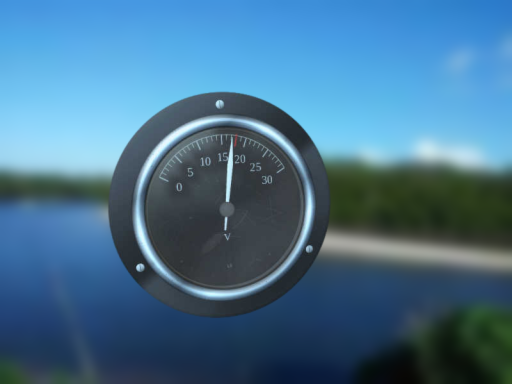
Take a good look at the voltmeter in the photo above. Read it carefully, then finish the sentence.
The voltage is 17 V
